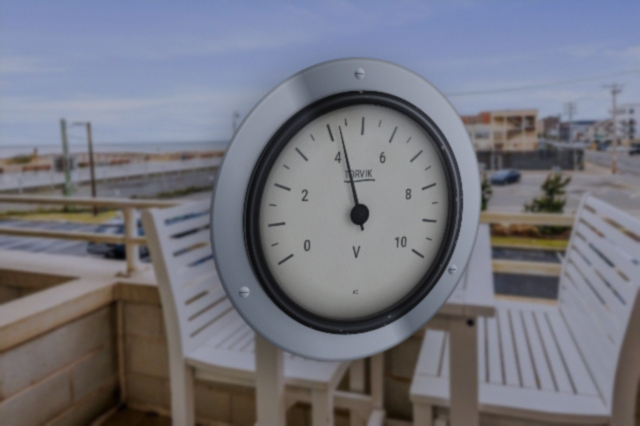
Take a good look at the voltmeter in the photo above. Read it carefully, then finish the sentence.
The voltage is 4.25 V
